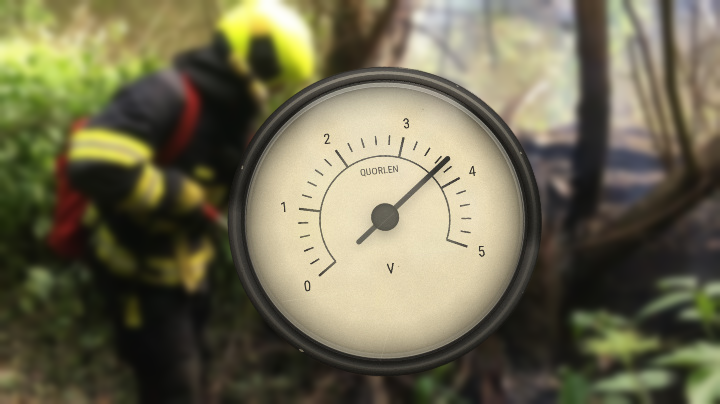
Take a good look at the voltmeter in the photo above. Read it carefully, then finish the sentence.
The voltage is 3.7 V
